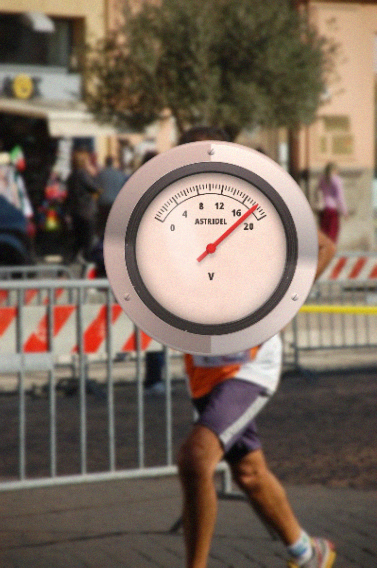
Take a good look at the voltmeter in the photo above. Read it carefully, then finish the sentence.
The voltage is 18 V
